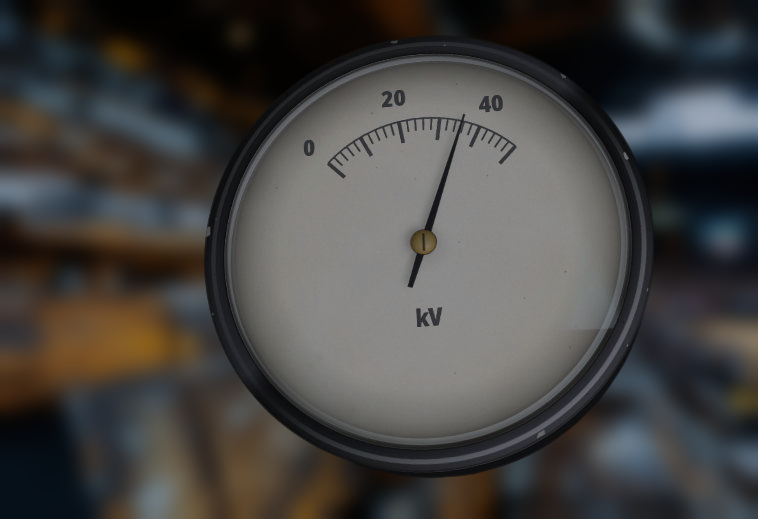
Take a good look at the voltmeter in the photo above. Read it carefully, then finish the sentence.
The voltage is 36 kV
